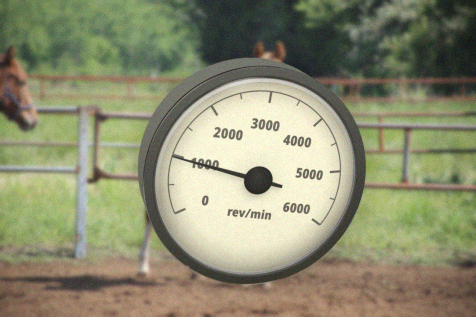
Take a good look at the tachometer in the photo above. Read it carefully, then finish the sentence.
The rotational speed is 1000 rpm
